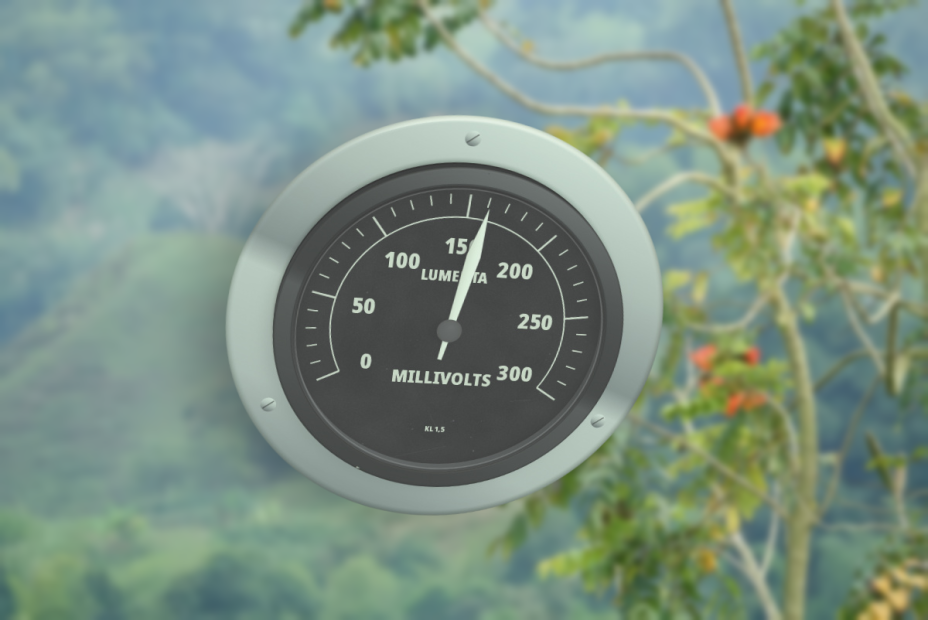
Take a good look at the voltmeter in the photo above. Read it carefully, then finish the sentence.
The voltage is 160 mV
